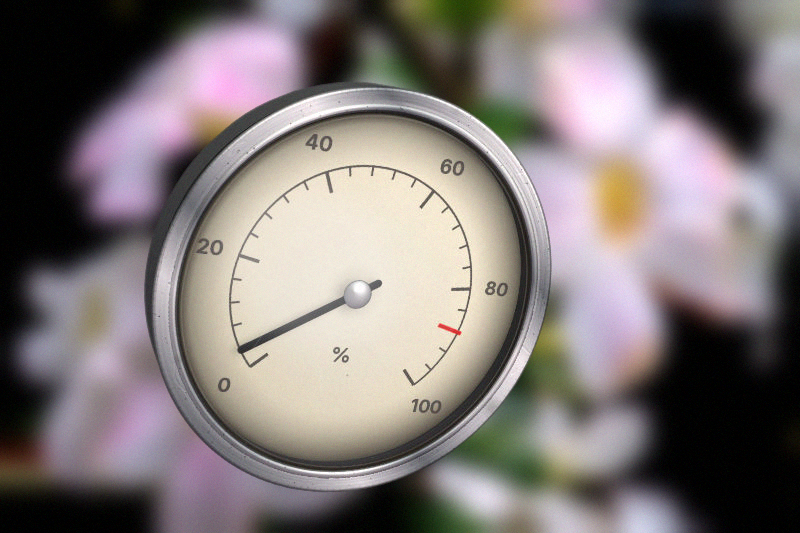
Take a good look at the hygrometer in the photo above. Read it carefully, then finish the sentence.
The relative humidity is 4 %
